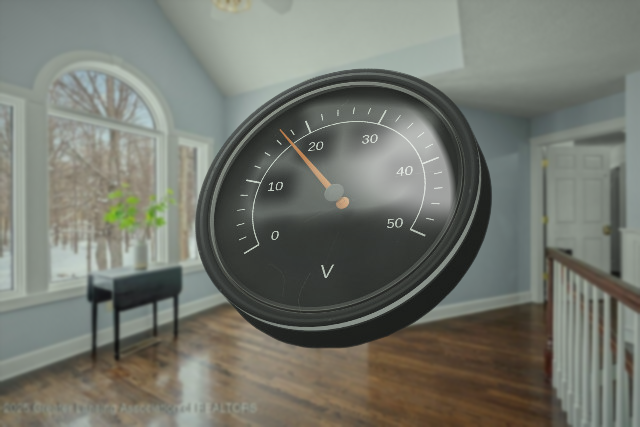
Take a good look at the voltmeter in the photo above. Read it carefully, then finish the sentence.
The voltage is 17 V
